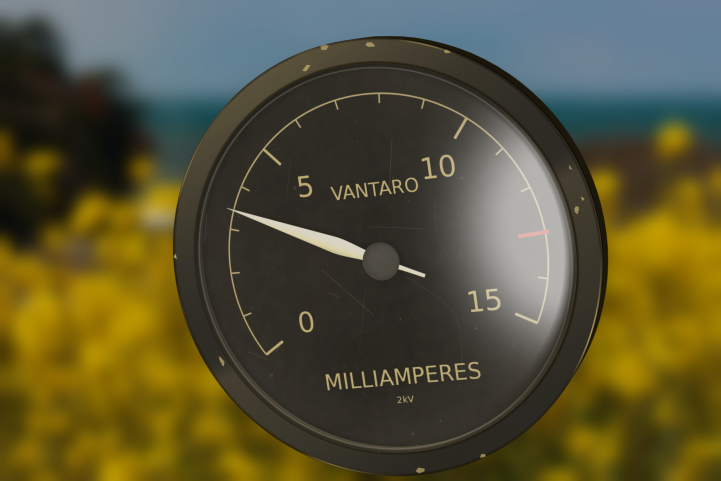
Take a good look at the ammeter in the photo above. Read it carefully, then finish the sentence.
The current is 3.5 mA
